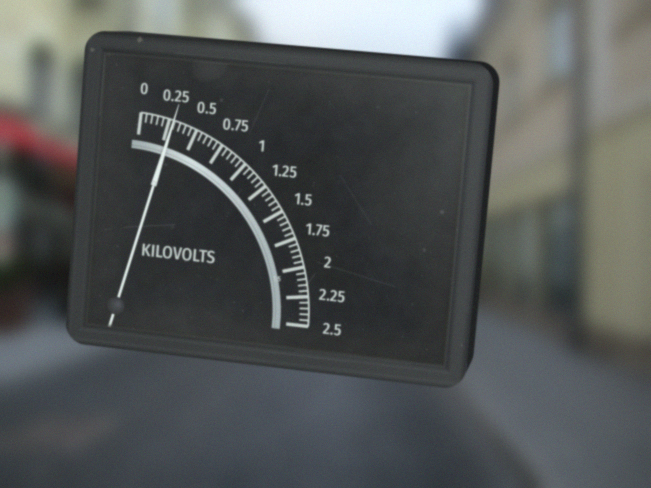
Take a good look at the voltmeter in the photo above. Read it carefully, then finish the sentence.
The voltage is 0.3 kV
